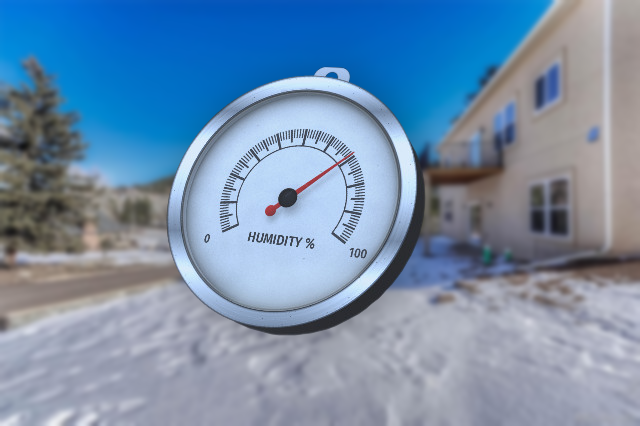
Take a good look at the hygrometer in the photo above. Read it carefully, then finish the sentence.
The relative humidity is 70 %
